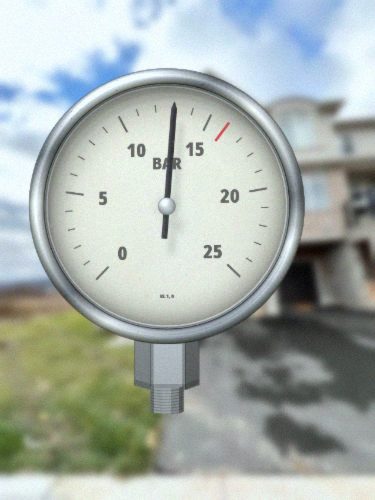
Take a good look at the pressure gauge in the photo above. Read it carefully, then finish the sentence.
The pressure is 13 bar
